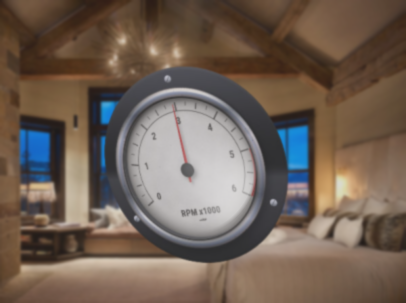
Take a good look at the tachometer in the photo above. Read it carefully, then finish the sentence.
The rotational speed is 3000 rpm
